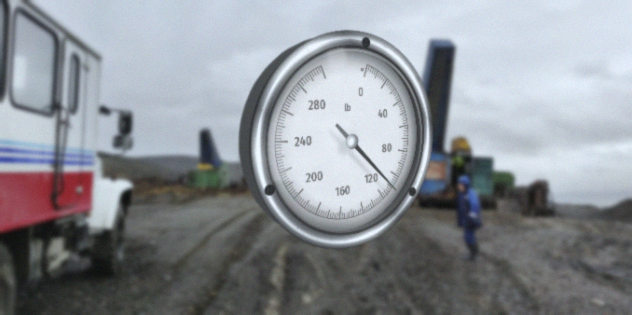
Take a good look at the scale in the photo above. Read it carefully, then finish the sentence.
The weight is 110 lb
